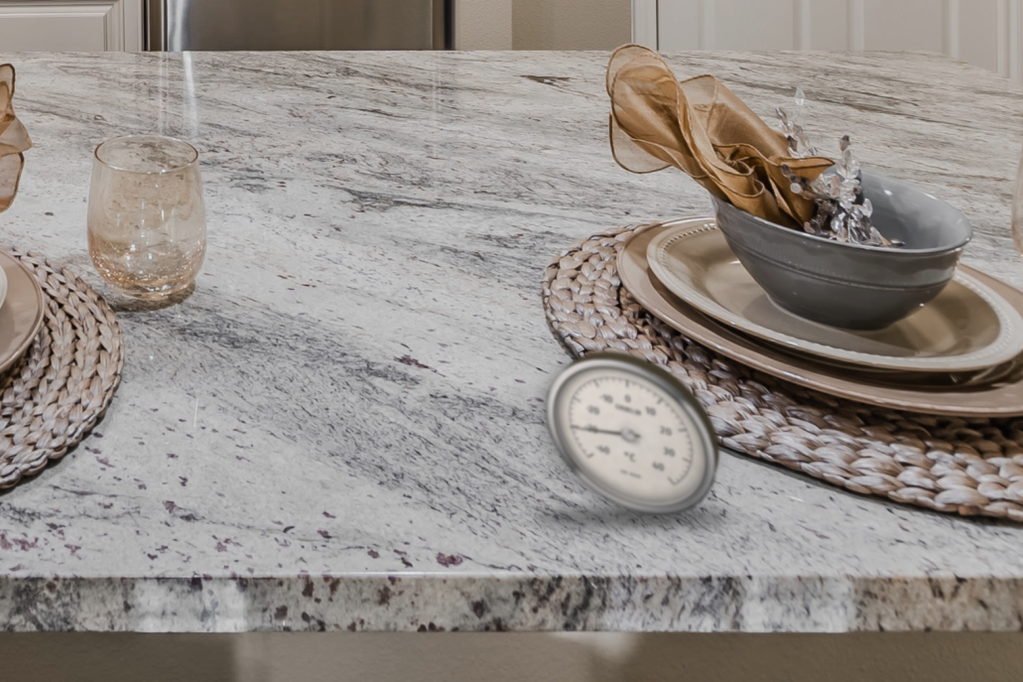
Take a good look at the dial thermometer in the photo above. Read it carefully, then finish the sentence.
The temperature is -30 °C
